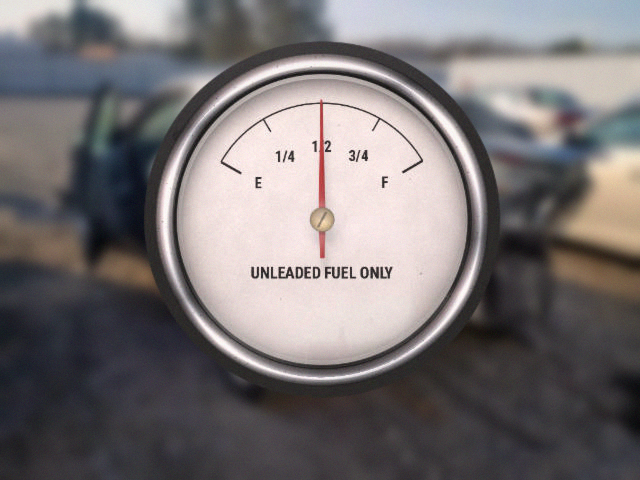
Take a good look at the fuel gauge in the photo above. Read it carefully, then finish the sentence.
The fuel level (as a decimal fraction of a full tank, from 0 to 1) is 0.5
